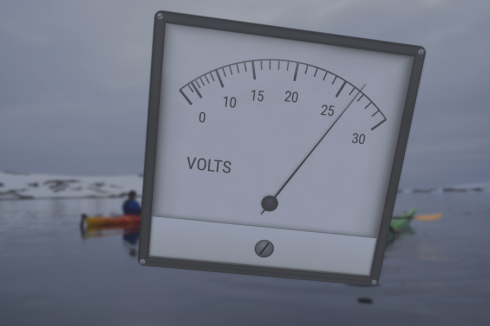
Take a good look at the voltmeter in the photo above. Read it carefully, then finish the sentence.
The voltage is 26.5 V
